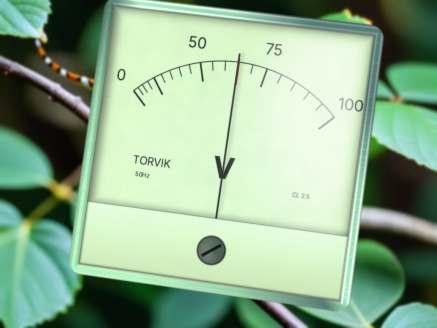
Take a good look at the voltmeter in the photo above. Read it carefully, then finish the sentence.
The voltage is 65 V
